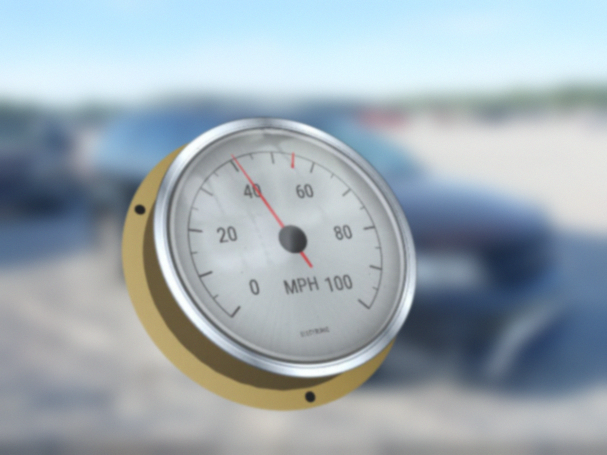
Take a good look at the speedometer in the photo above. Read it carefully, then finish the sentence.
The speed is 40 mph
